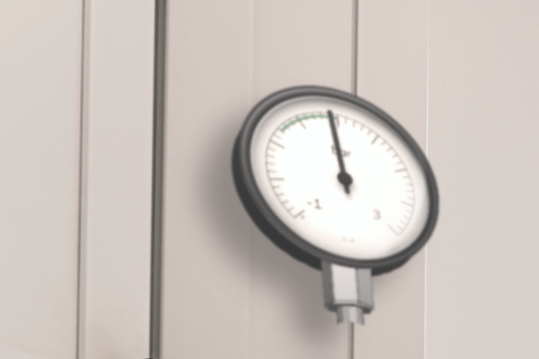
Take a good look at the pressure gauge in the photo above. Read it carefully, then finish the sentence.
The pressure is 0.9 bar
